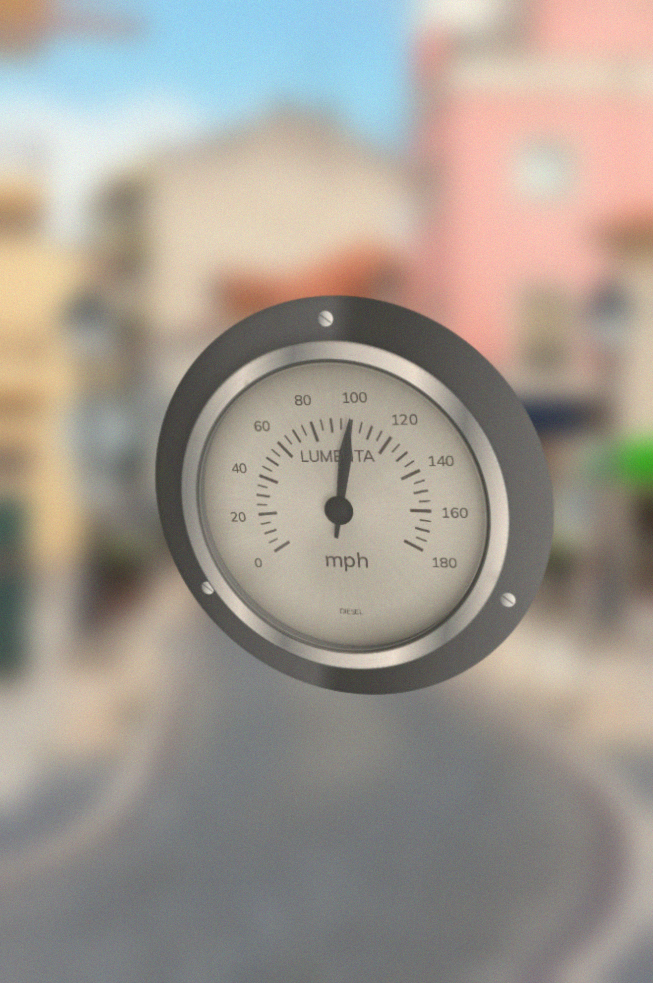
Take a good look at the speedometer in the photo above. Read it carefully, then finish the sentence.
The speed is 100 mph
